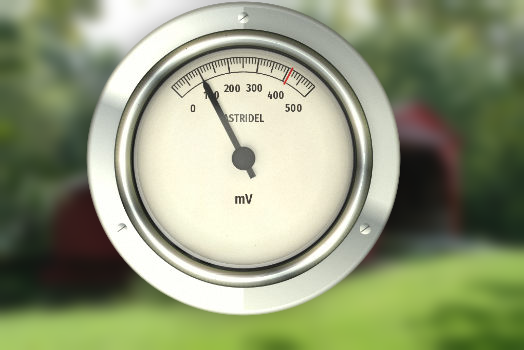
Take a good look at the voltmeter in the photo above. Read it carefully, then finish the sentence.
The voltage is 100 mV
